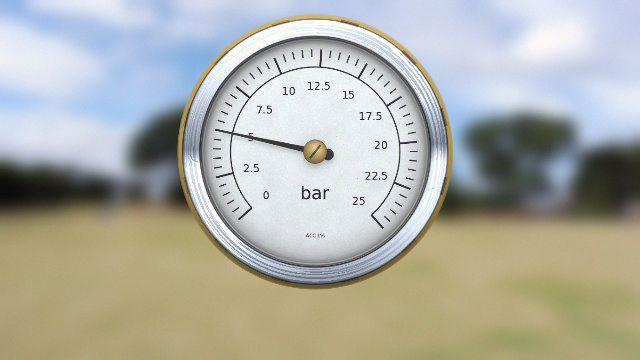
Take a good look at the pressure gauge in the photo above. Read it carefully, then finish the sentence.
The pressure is 5 bar
